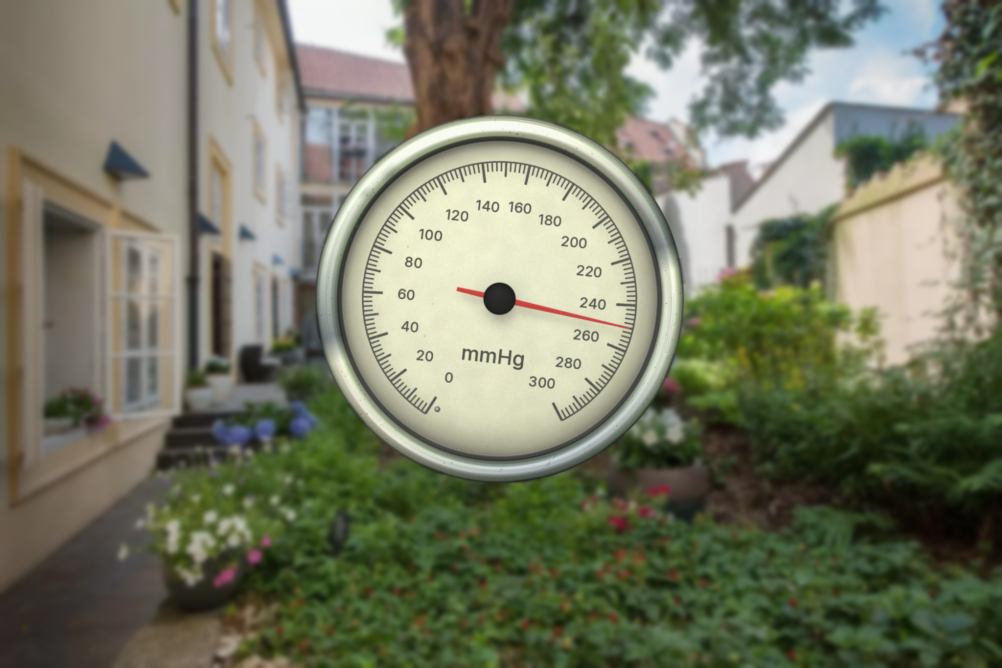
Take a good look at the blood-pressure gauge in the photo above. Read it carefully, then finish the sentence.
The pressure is 250 mmHg
